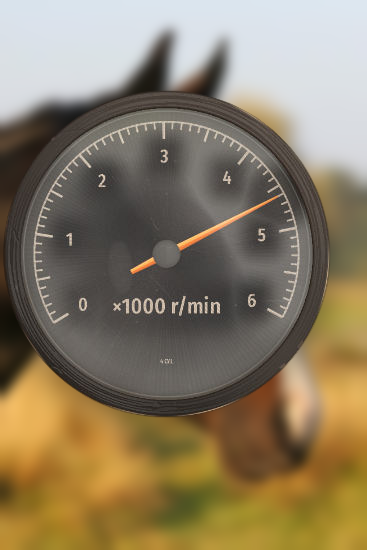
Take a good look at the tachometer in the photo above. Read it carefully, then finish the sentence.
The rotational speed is 4600 rpm
